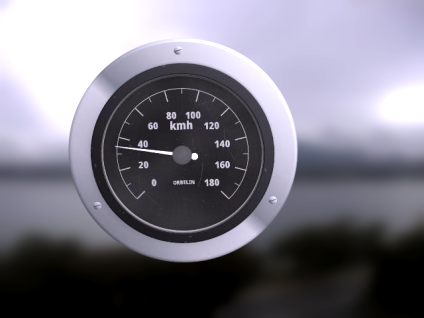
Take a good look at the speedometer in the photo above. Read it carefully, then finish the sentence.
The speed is 35 km/h
